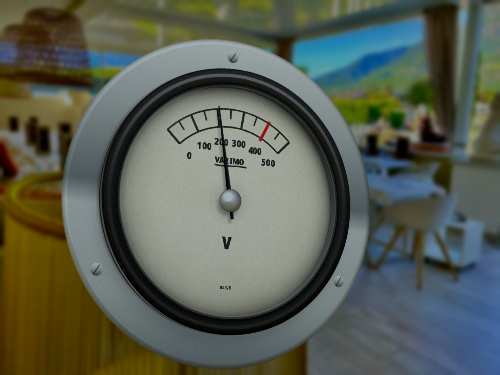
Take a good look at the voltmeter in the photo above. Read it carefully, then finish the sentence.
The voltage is 200 V
